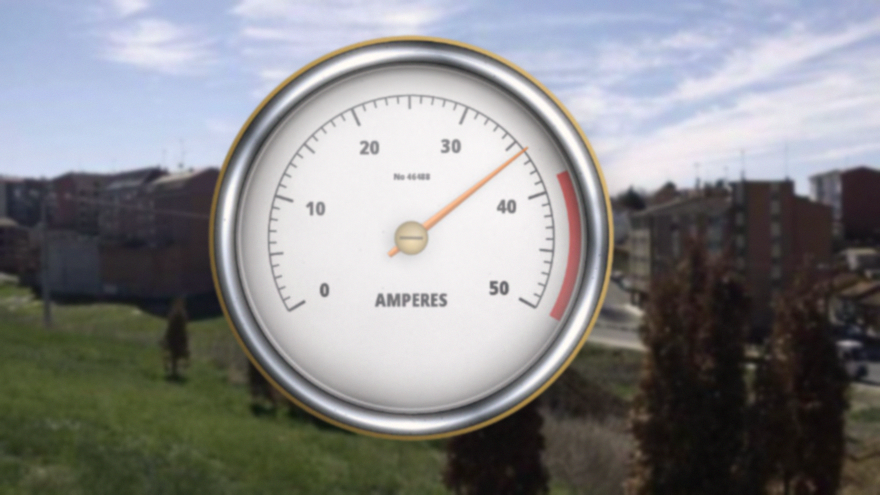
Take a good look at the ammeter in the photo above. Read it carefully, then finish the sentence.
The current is 36 A
